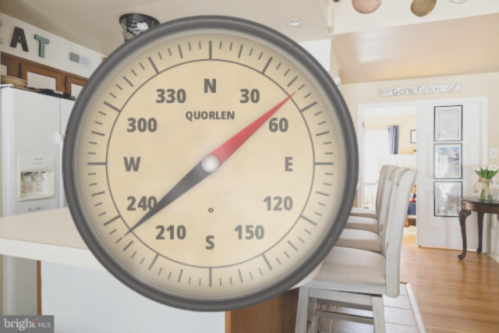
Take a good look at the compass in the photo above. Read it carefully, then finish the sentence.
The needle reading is 50 °
